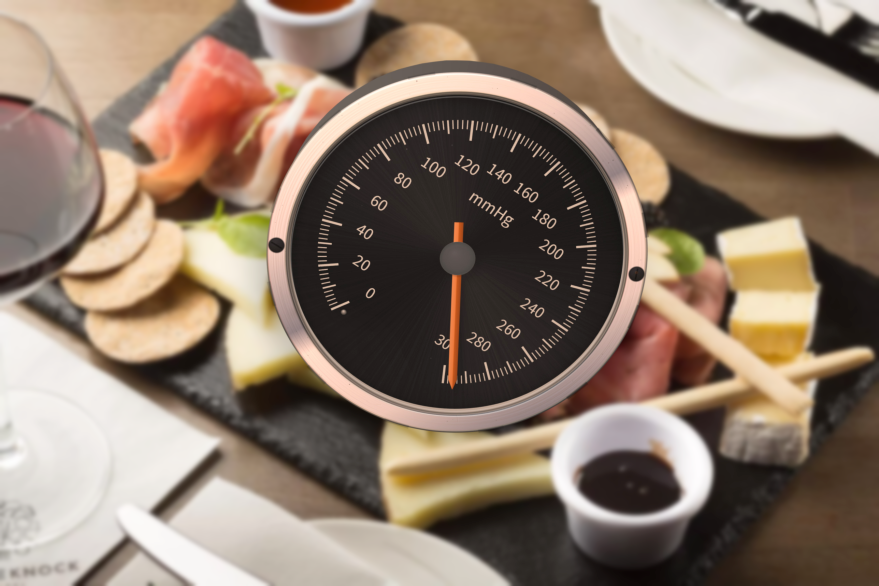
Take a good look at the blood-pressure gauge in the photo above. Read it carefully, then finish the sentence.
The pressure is 296 mmHg
